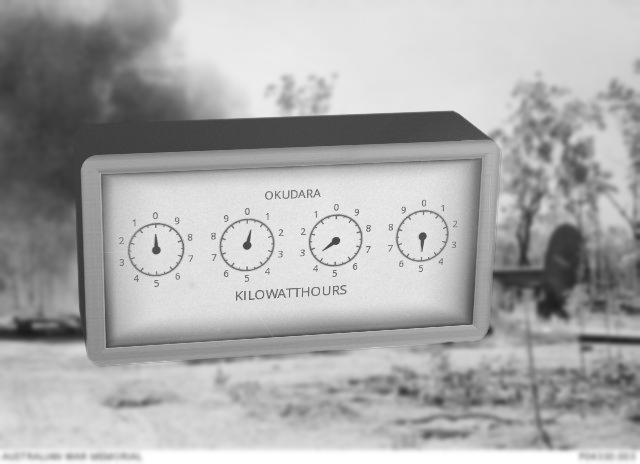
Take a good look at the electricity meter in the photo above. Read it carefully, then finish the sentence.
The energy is 35 kWh
